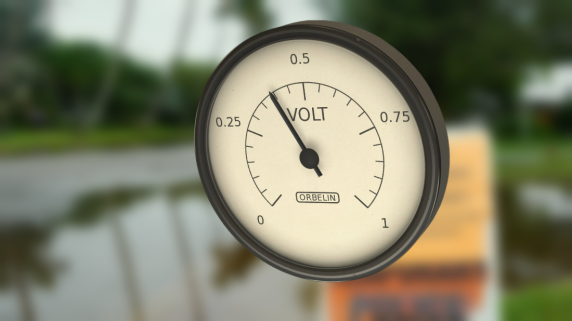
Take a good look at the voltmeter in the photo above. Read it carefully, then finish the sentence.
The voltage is 0.4 V
